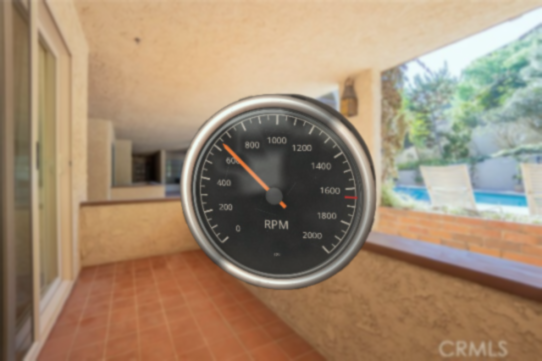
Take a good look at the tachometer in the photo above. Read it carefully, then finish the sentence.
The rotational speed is 650 rpm
